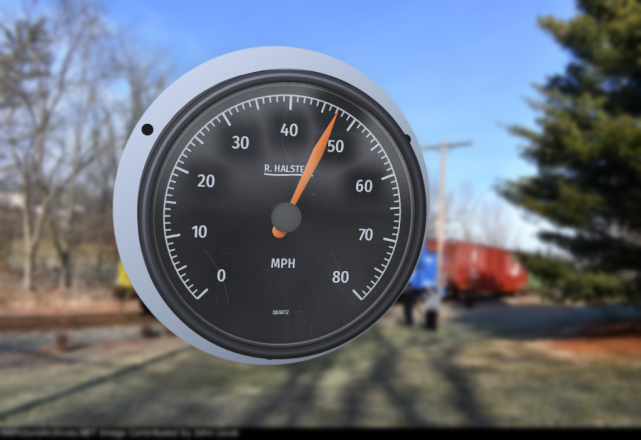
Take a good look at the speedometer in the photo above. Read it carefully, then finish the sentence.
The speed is 47 mph
